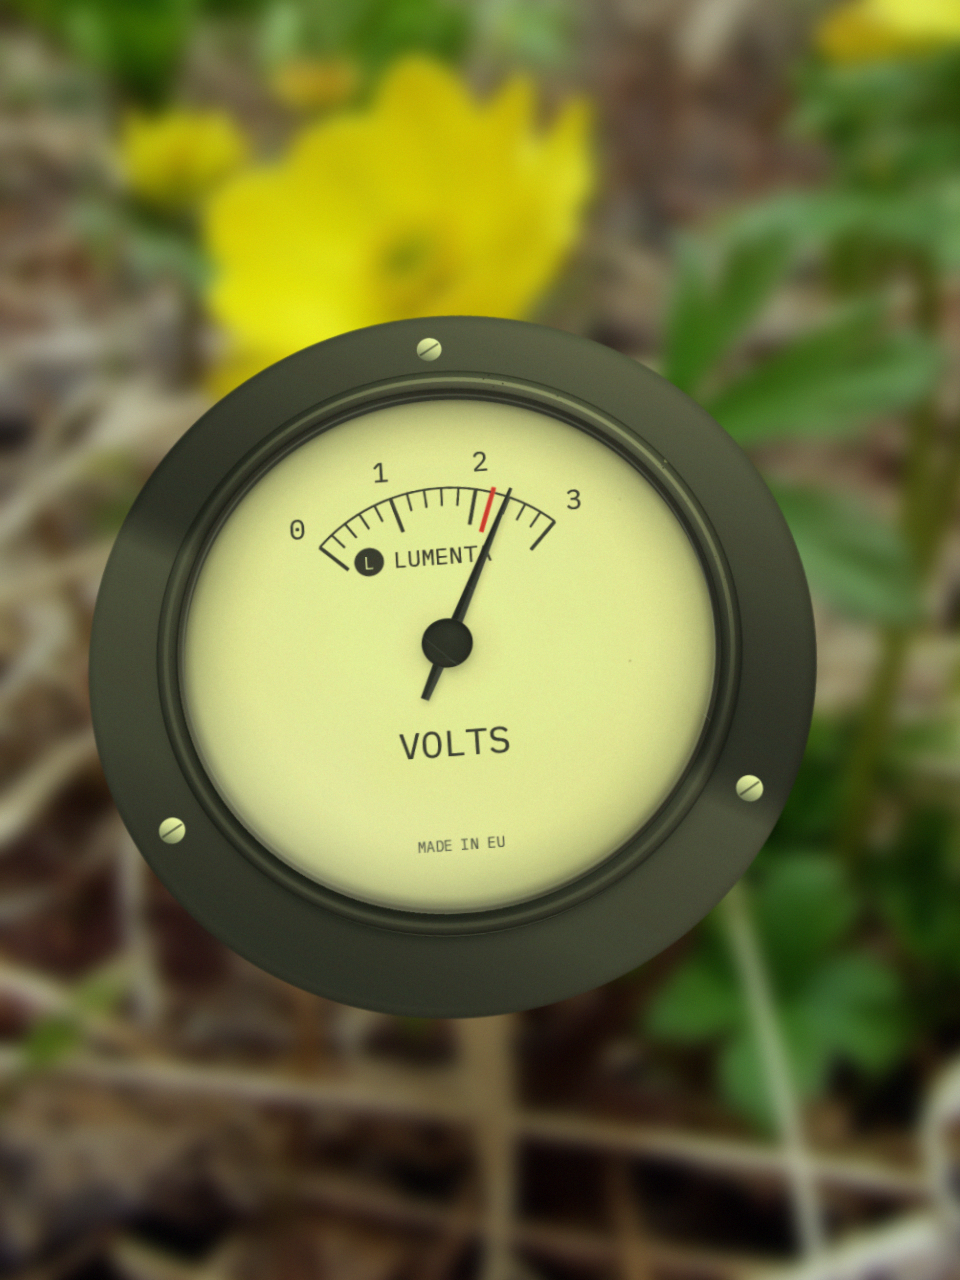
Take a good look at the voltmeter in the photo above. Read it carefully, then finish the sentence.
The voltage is 2.4 V
